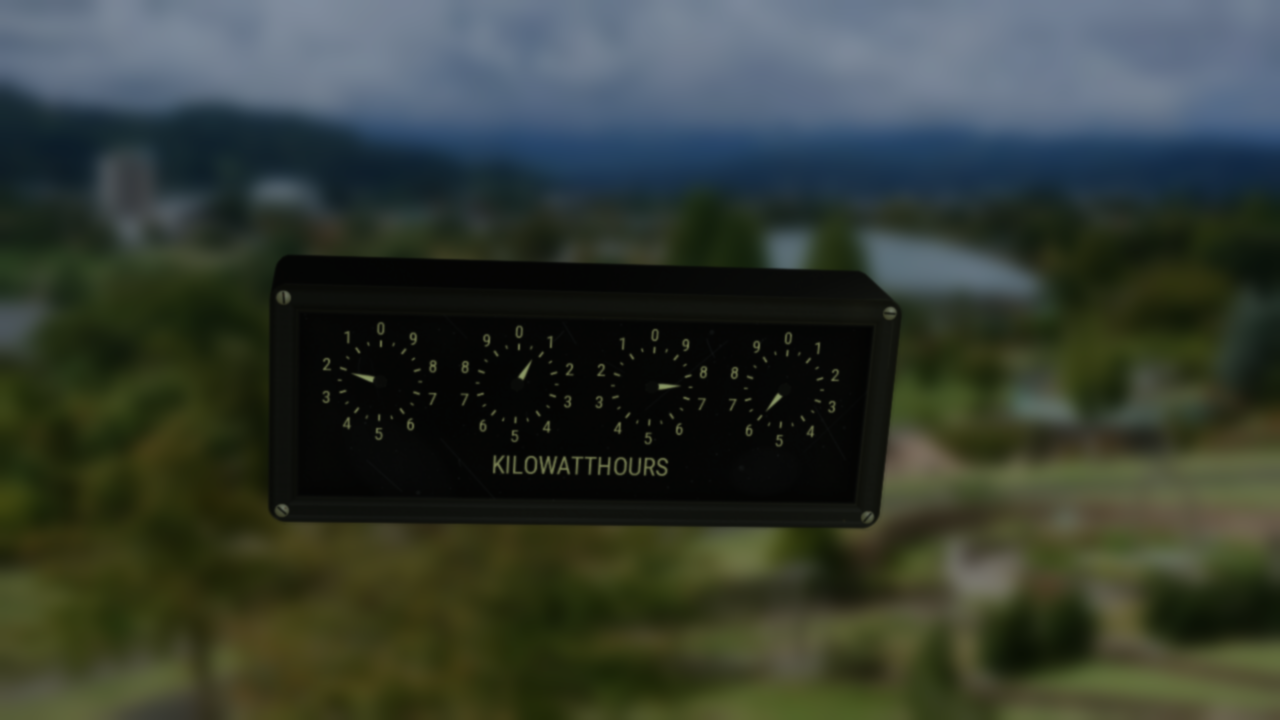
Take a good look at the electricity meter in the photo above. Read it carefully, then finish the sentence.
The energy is 2076 kWh
